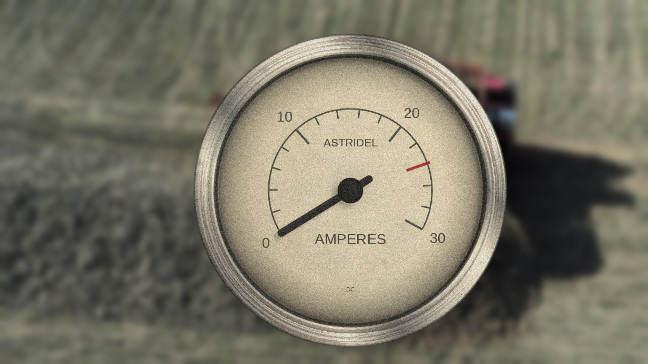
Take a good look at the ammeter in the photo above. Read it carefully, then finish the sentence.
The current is 0 A
